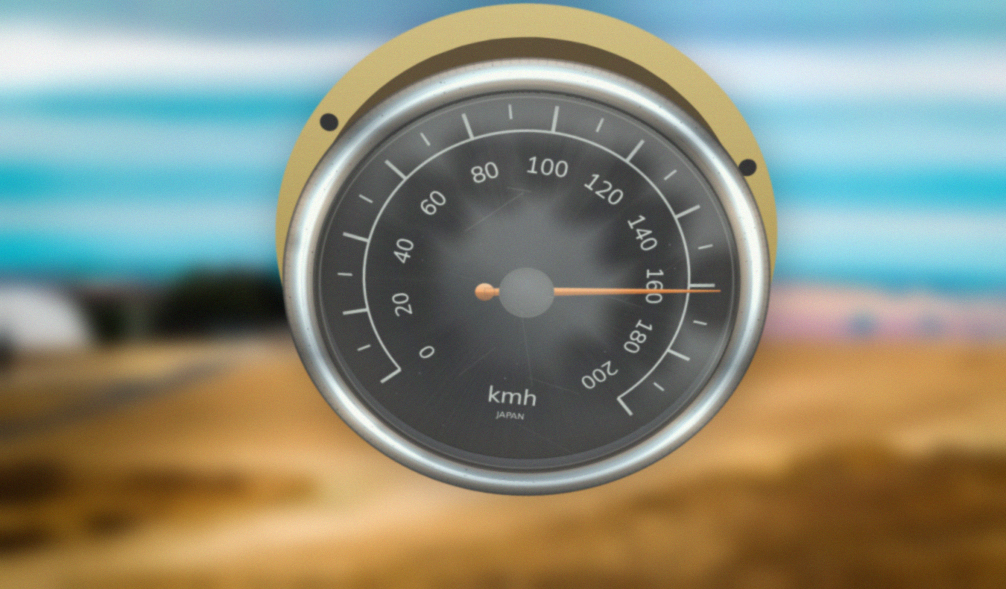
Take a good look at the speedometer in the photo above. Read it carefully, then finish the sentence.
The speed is 160 km/h
